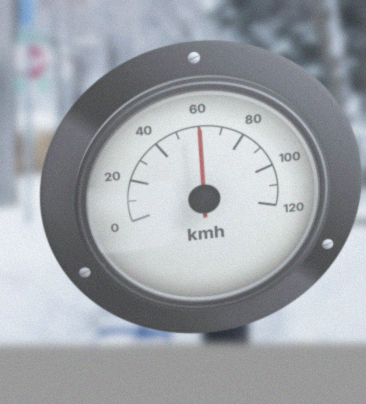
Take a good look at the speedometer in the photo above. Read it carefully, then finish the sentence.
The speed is 60 km/h
